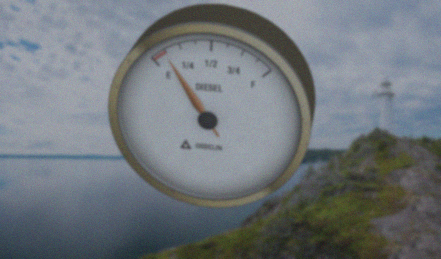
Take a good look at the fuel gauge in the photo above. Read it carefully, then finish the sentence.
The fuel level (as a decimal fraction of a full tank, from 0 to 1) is 0.125
